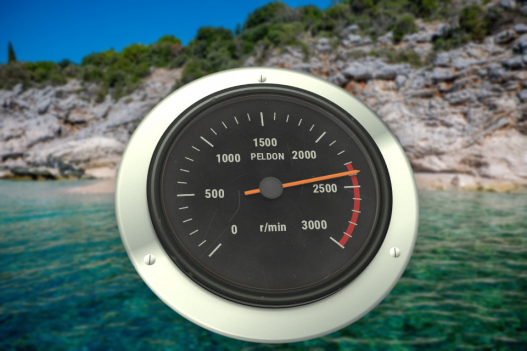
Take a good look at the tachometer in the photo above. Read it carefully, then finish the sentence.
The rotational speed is 2400 rpm
